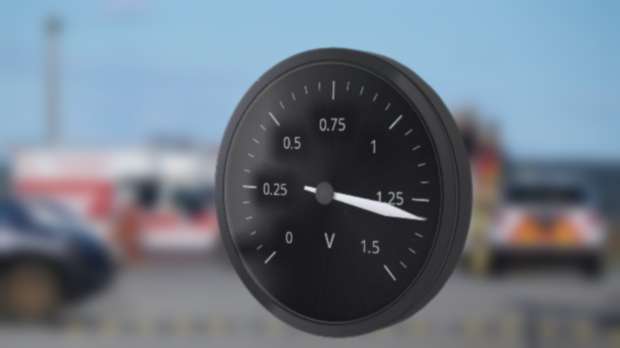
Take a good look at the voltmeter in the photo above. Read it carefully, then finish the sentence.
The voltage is 1.3 V
